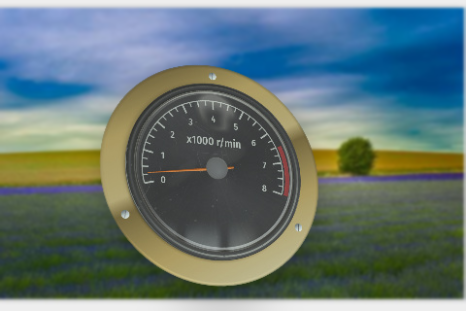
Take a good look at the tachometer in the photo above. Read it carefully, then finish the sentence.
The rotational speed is 250 rpm
